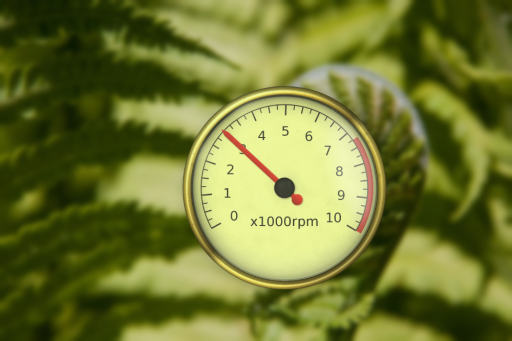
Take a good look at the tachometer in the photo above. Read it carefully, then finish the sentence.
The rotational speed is 3000 rpm
